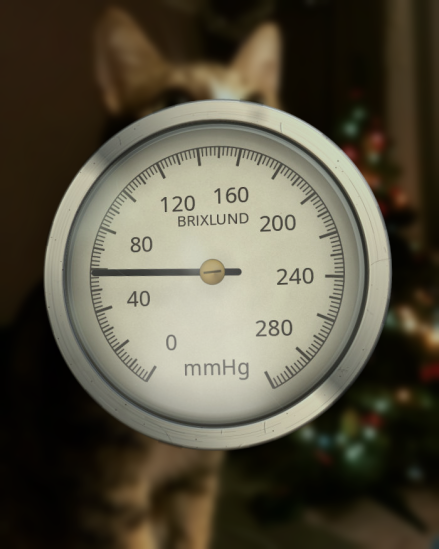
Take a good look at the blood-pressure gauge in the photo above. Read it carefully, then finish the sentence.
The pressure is 58 mmHg
